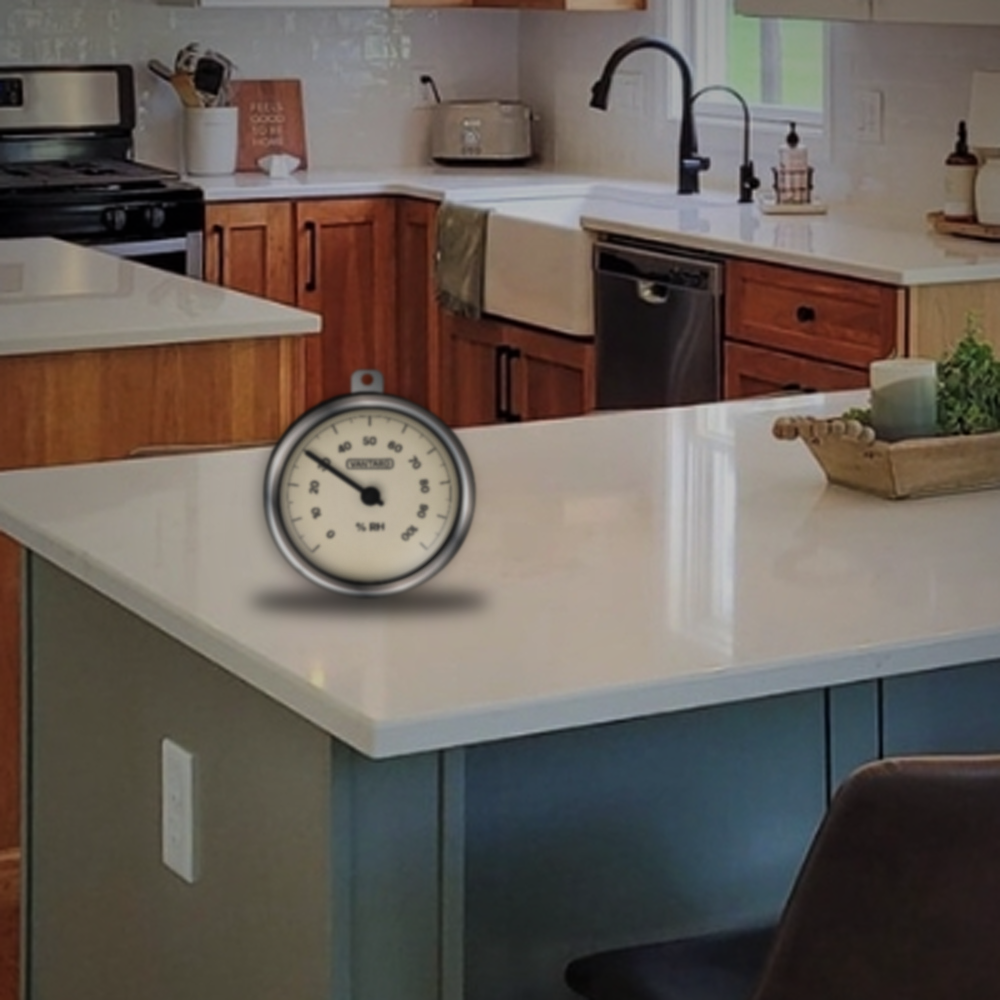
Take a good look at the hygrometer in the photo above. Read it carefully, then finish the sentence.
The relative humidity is 30 %
